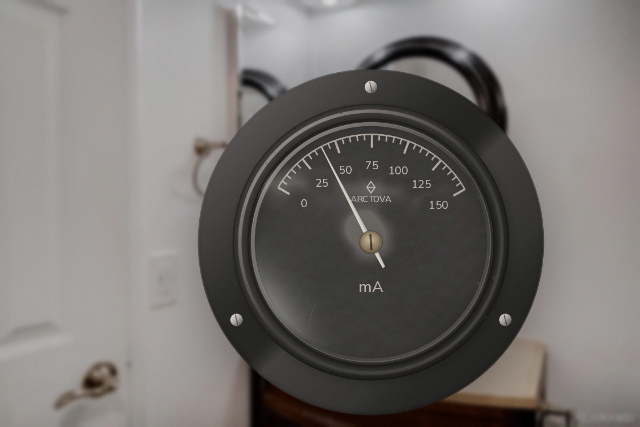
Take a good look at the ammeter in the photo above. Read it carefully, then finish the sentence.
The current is 40 mA
